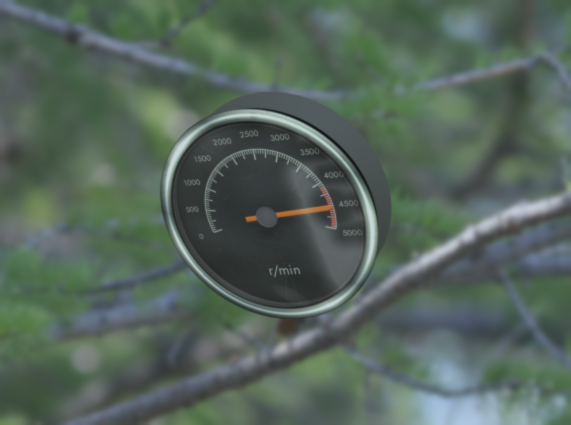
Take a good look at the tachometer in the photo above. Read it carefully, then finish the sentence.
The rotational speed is 4500 rpm
